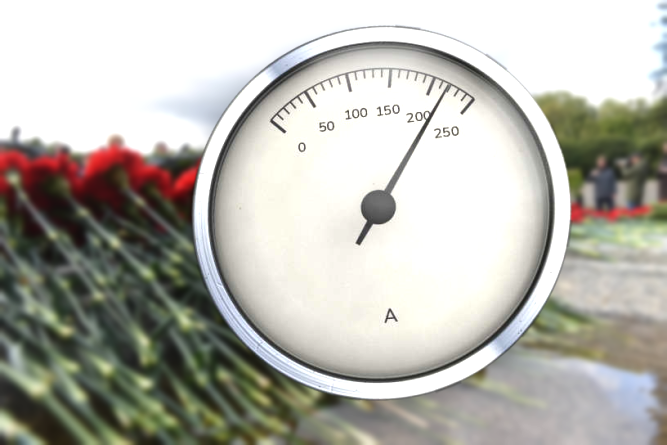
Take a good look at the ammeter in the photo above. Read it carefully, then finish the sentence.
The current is 220 A
